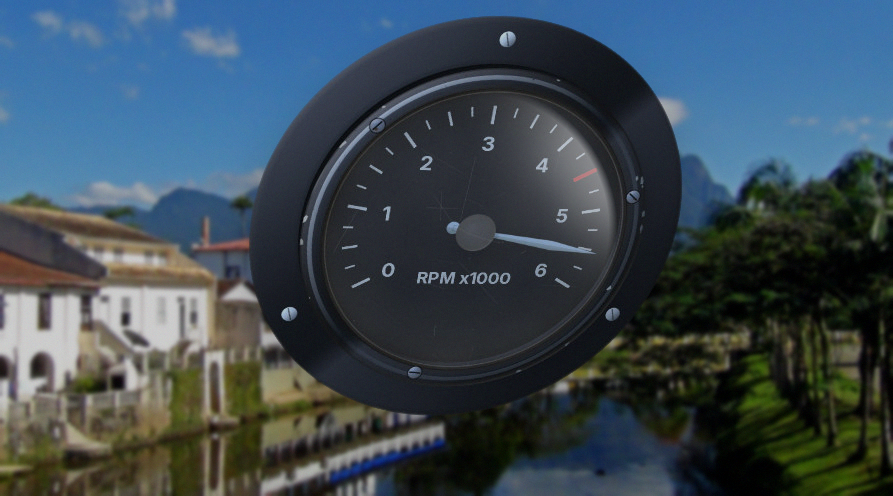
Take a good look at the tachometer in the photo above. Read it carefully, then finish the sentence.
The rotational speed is 5500 rpm
